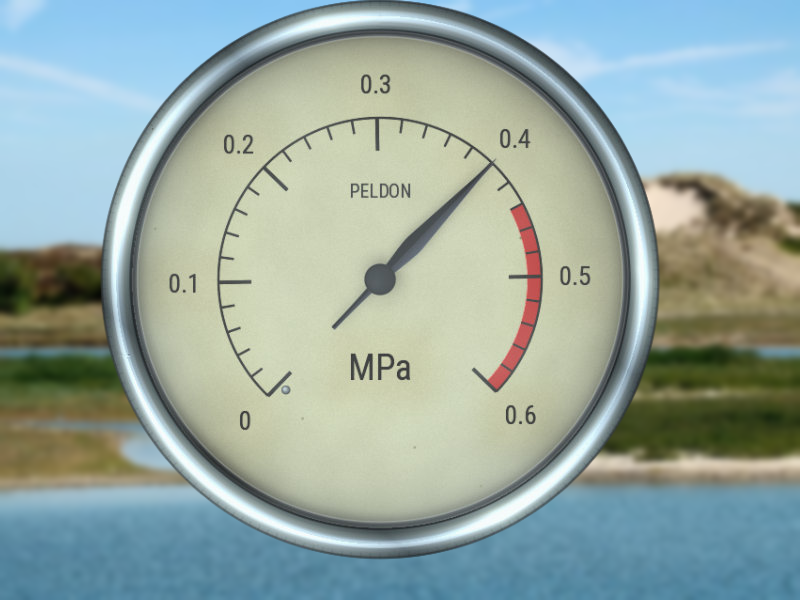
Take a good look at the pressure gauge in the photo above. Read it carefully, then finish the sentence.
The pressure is 0.4 MPa
